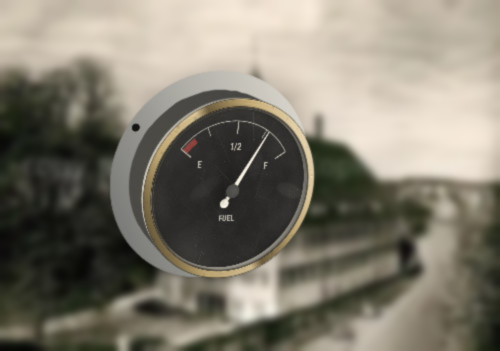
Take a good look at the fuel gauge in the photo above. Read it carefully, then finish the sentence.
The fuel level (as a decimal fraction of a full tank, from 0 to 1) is 0.75
